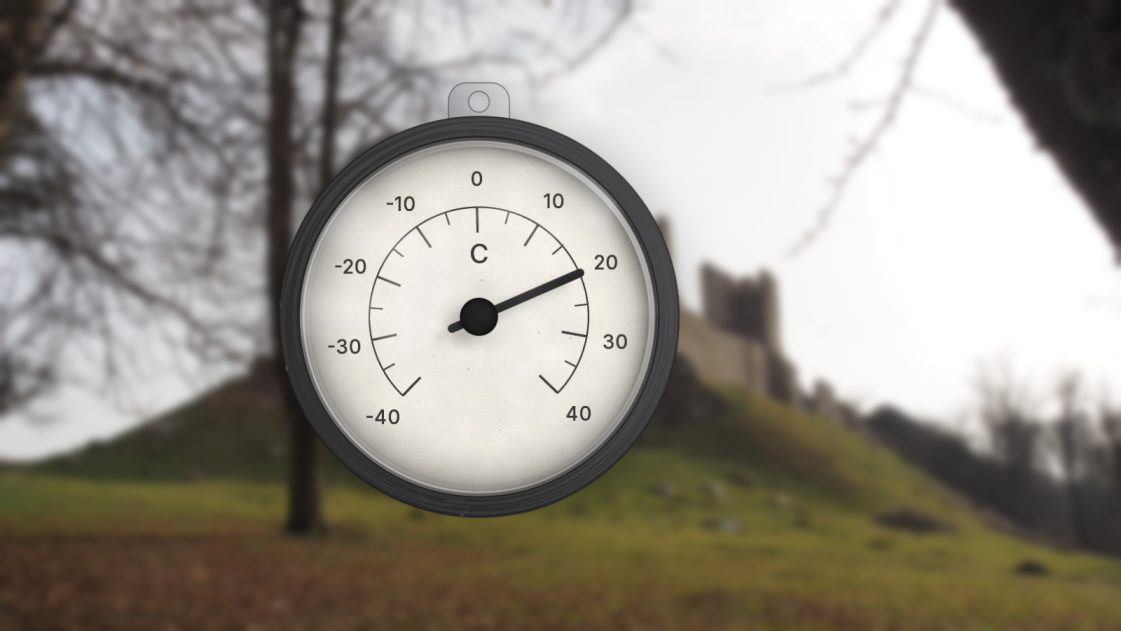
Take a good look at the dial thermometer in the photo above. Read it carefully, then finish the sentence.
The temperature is 20 °C
